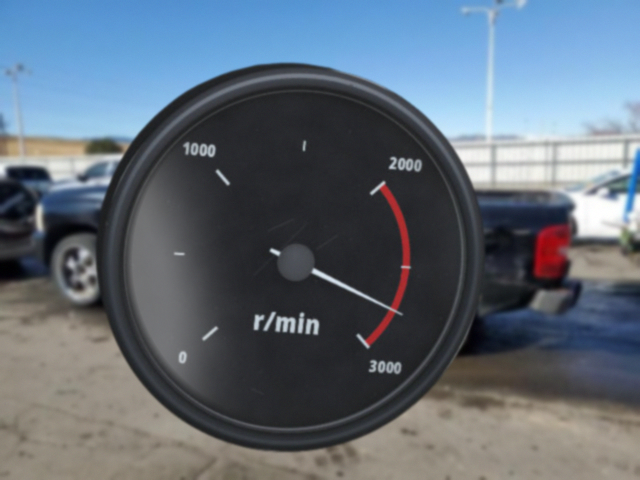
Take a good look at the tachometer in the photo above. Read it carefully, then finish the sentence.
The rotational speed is 2750 rpm
